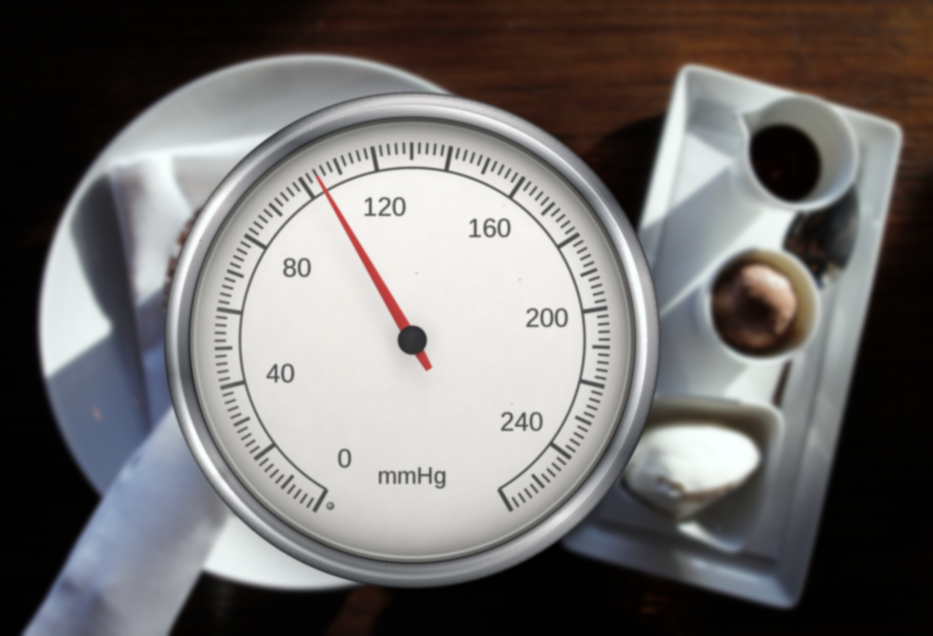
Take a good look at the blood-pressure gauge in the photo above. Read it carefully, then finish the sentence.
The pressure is 104 mmHg
